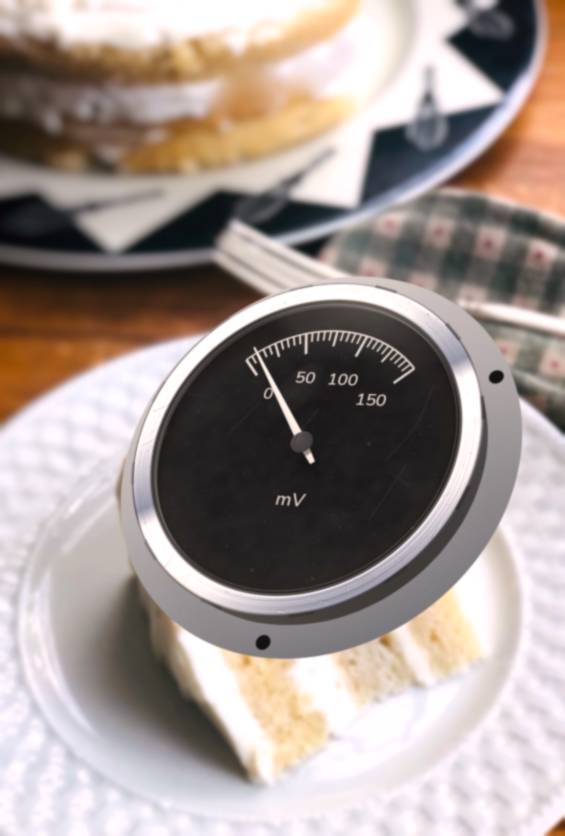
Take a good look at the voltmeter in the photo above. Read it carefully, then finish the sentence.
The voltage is 10 mV
